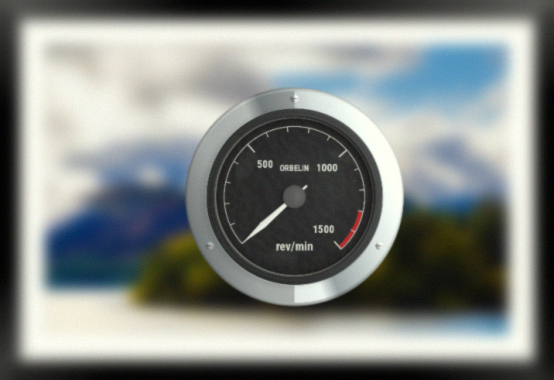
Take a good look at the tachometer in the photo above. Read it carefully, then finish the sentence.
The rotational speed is 0 rpm
